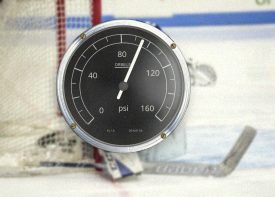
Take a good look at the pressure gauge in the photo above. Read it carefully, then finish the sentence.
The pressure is 95 psi
